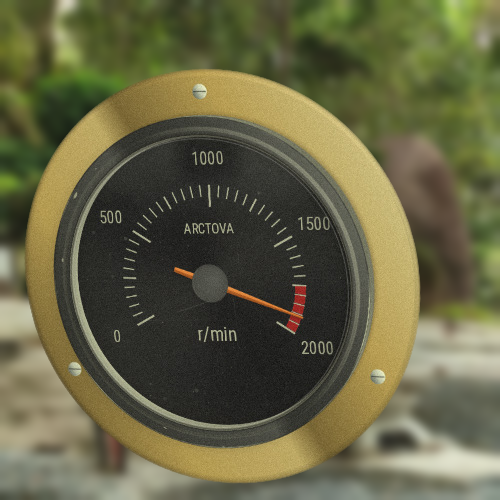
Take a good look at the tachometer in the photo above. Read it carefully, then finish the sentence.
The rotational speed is 1900 rpm
